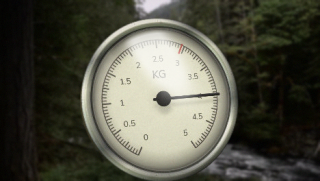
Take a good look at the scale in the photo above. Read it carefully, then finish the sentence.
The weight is 4 kg
